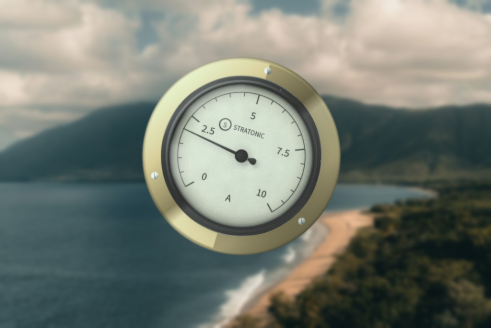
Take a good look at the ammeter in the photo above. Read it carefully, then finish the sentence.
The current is 2 A
